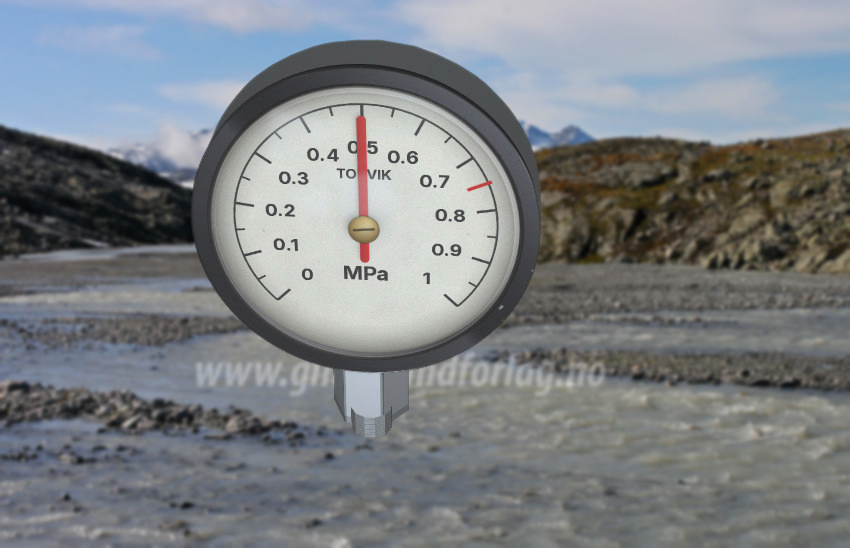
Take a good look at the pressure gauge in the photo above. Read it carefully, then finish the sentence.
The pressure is 0.5 MPa
